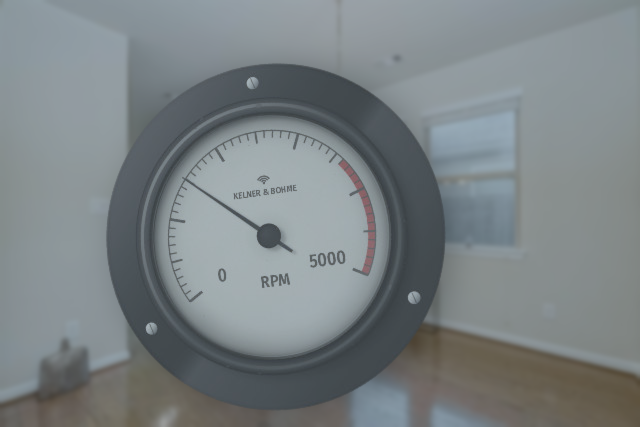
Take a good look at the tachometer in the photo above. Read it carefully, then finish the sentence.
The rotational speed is 1500 rpm
